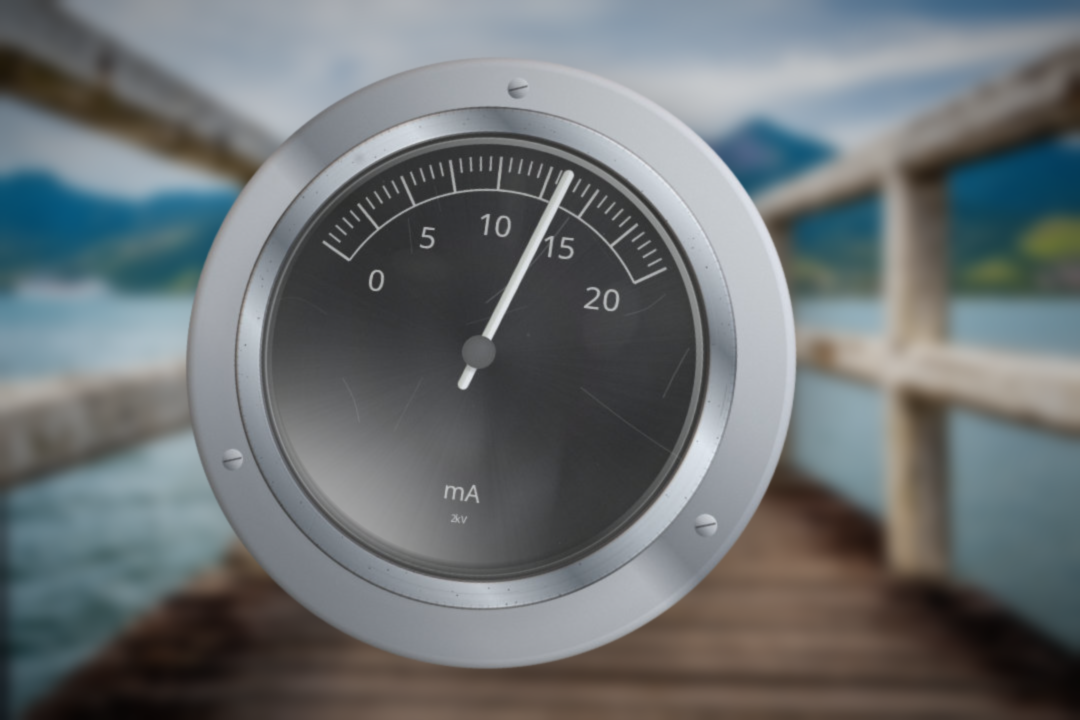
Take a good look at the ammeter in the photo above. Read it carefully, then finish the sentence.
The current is 13.5 mA
